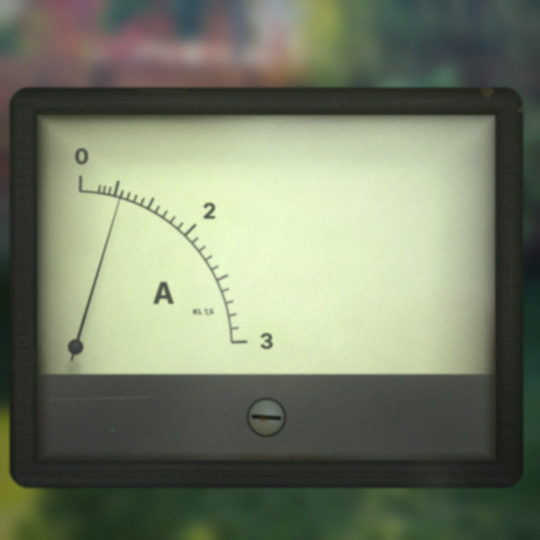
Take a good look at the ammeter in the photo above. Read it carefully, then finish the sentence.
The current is 1.1 A
